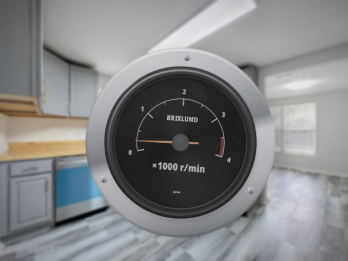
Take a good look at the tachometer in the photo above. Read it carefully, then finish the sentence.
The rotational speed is 250 rpm
